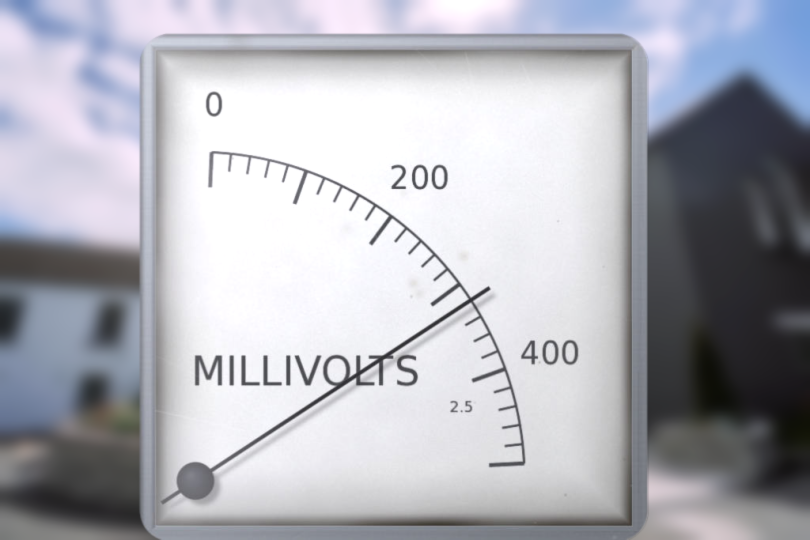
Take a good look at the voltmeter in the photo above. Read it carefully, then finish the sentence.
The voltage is 320 mV
